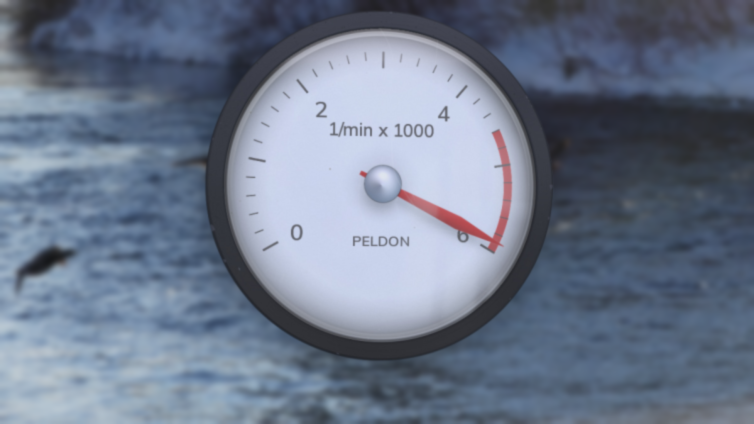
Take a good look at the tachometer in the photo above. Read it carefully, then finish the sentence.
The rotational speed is 5900 rpm
